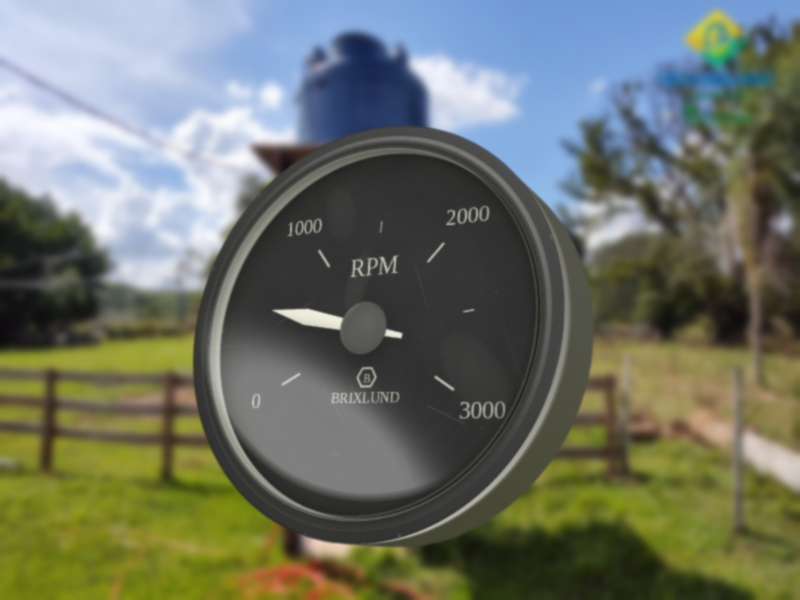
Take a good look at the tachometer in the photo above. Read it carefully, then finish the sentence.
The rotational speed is 500 rpm
